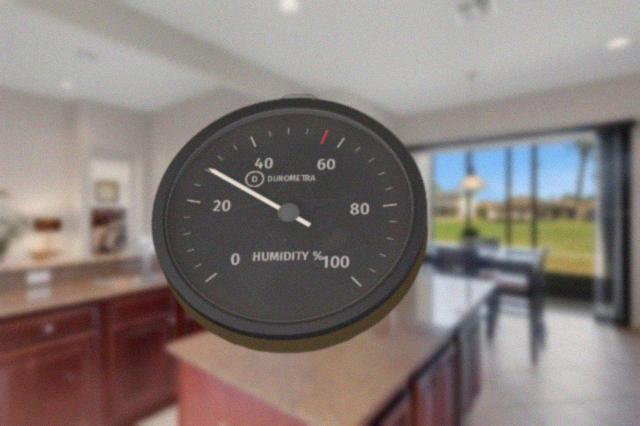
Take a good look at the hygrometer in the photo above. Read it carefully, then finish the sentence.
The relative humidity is 28 %
